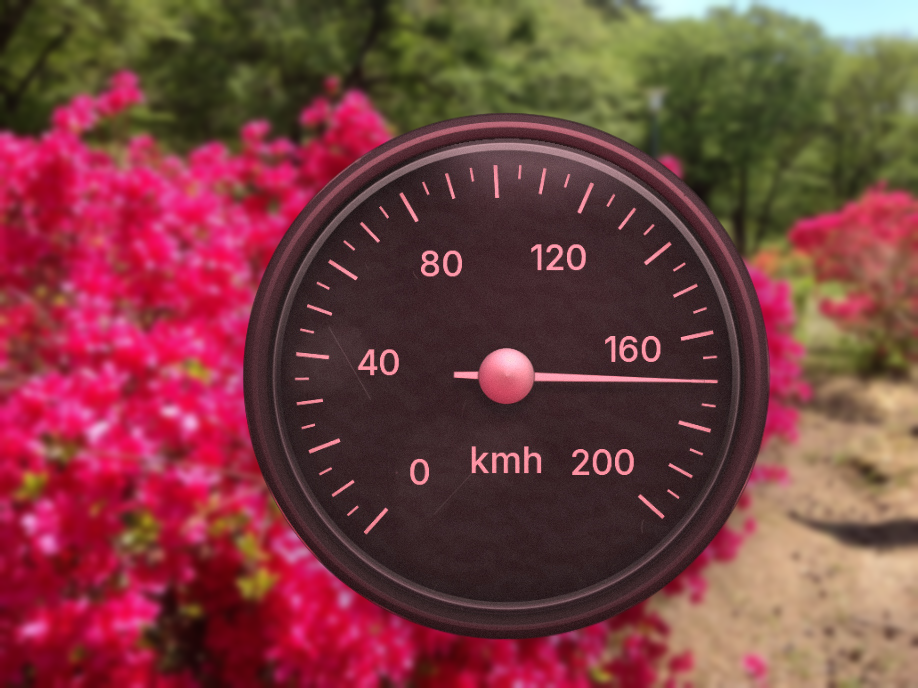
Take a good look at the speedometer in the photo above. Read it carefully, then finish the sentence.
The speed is 170 km/h
